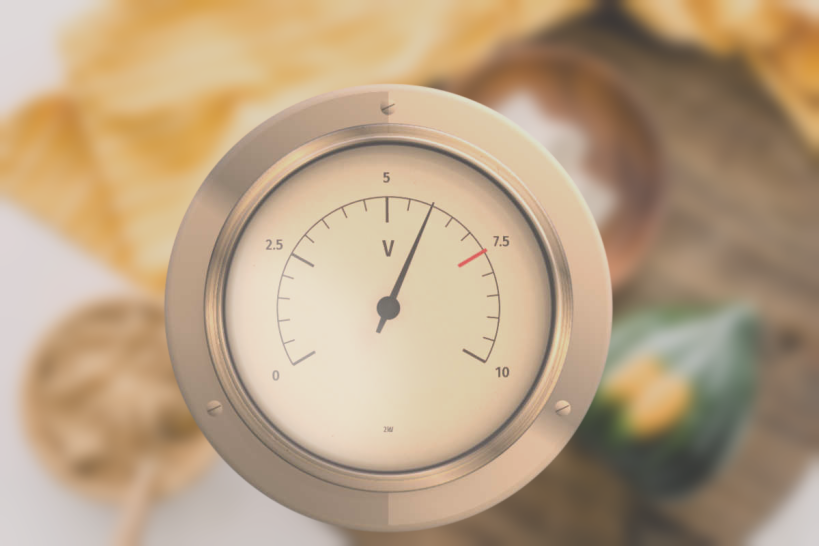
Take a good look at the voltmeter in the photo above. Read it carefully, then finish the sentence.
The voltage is 6 V
